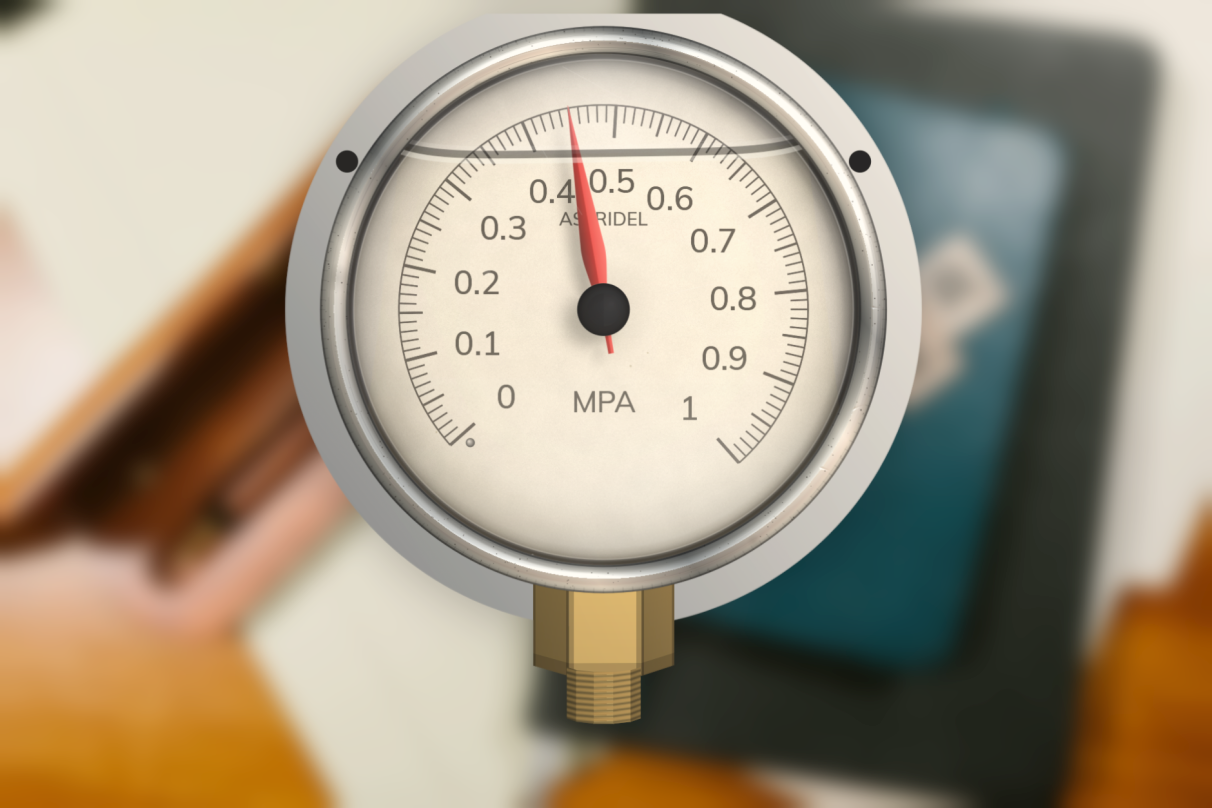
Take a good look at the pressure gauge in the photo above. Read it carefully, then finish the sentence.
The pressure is 0.45 MPa
